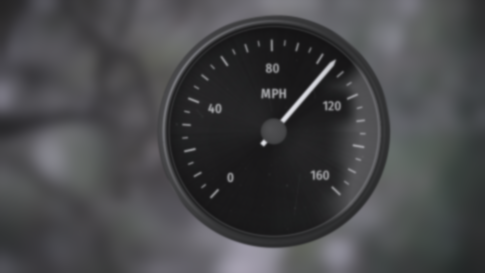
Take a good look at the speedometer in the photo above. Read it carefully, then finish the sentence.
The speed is 105 mph
